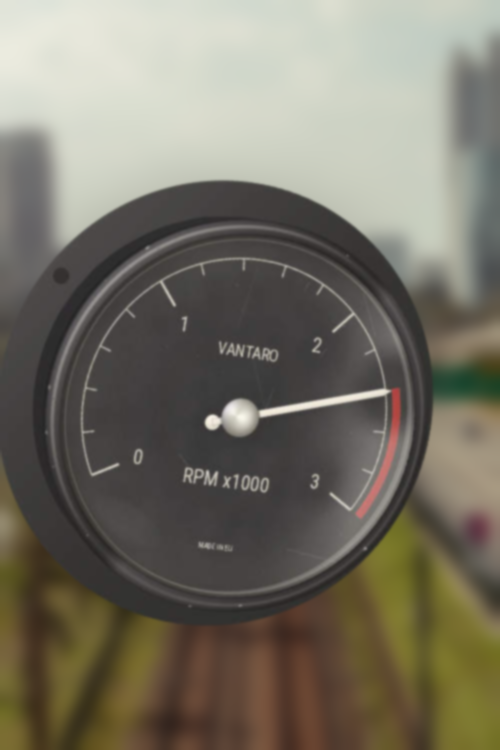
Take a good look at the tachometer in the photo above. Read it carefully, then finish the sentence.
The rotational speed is 2400 rpm
